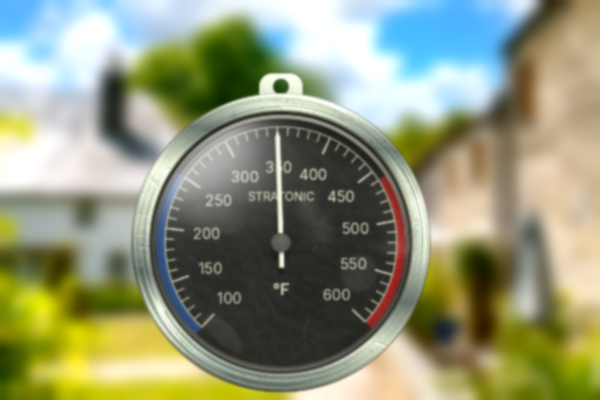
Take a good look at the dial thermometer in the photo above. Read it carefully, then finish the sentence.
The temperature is 350 °F
